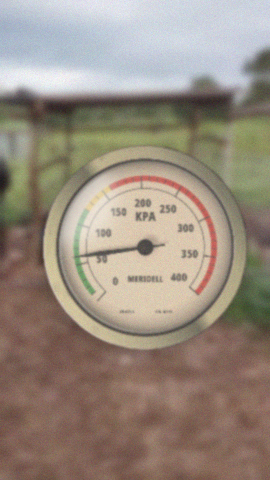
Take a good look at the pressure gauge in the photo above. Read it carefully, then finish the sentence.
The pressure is 60 kPa
